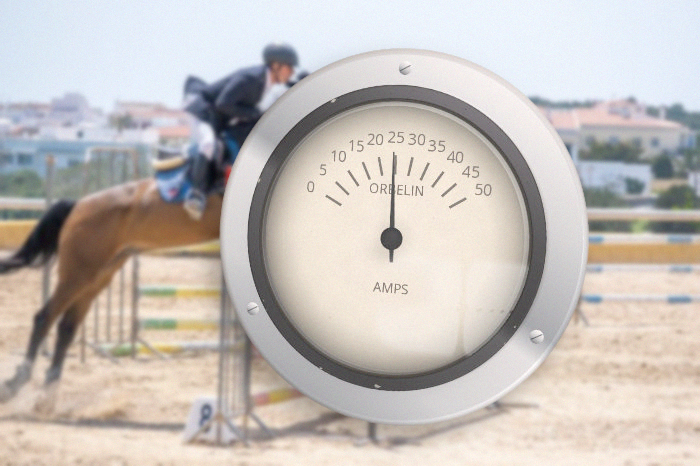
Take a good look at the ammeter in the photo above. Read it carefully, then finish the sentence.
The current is 25 A
